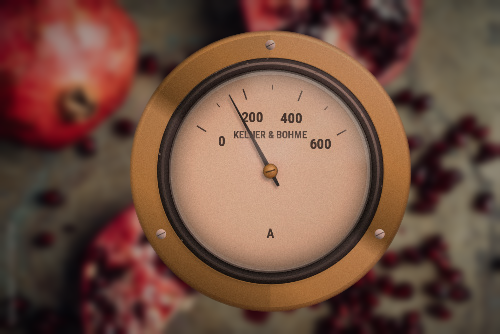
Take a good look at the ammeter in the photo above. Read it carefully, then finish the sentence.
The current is 150 A
